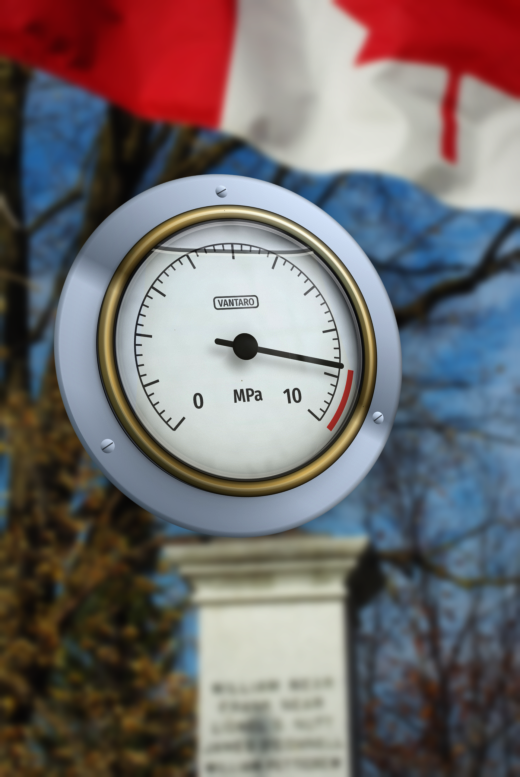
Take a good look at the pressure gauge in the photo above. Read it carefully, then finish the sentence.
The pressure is 8.8 MPa
